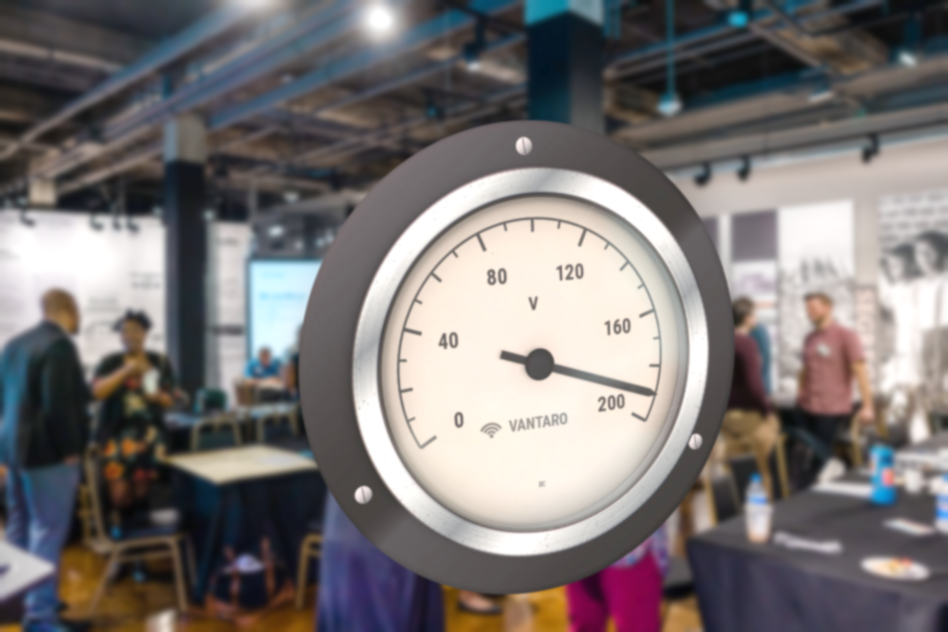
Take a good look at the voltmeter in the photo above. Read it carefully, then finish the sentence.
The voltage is 190 V
